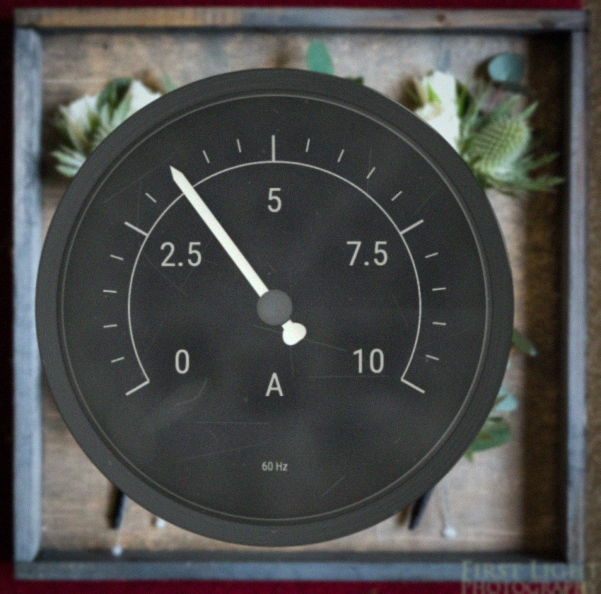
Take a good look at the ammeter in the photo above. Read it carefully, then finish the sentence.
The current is 3.5 A
